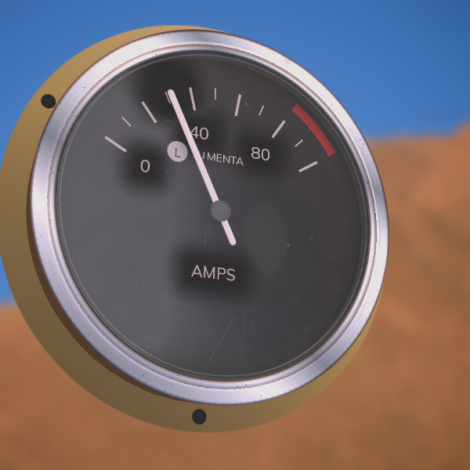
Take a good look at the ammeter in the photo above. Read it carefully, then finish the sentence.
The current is 30 A
